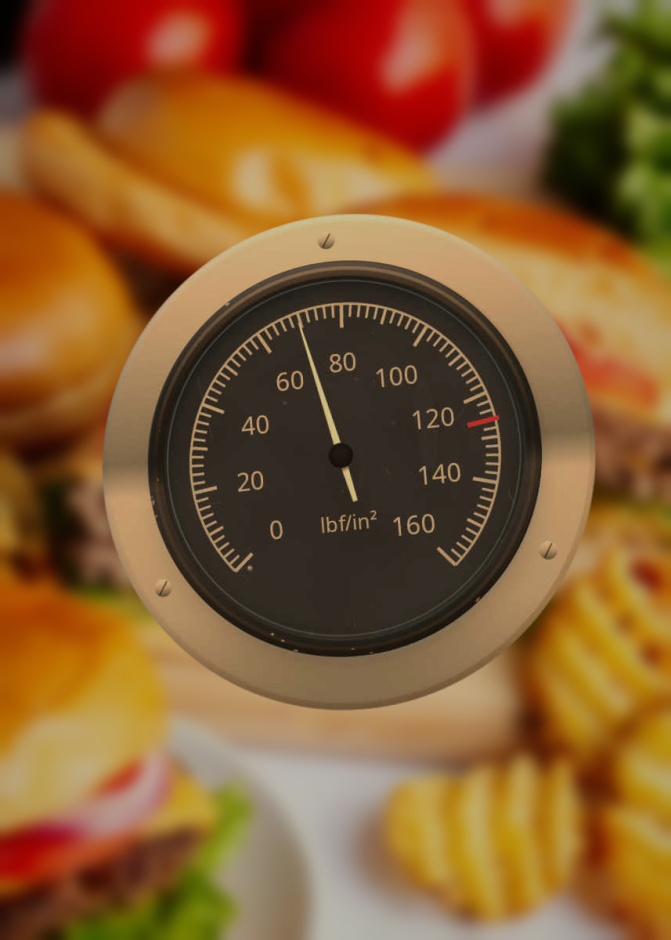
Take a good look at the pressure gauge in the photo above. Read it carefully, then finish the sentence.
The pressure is 70 psi
